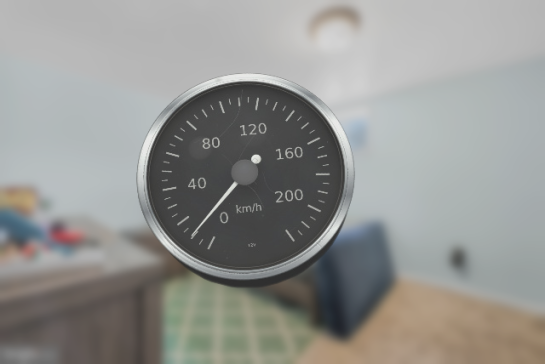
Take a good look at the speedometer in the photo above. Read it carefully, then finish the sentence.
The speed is 10 km/h
